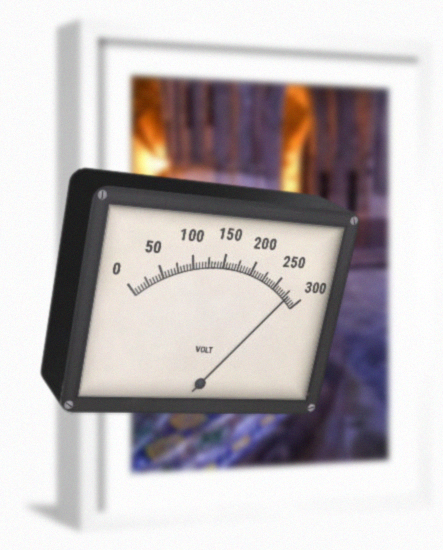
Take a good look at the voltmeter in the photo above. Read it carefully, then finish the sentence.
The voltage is 275 V
